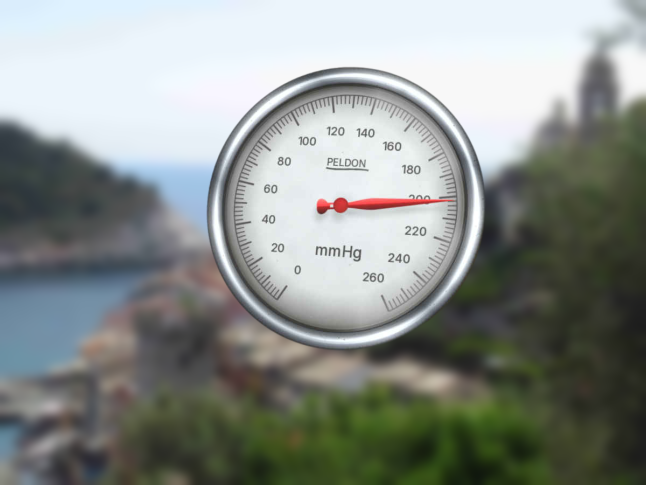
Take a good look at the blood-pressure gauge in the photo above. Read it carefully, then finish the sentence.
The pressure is 202 mmHg
